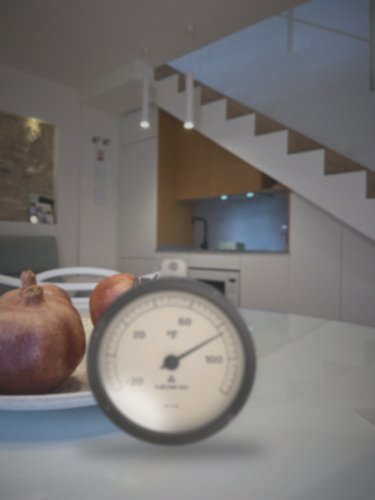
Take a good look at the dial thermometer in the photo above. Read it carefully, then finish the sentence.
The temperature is 84 °F
